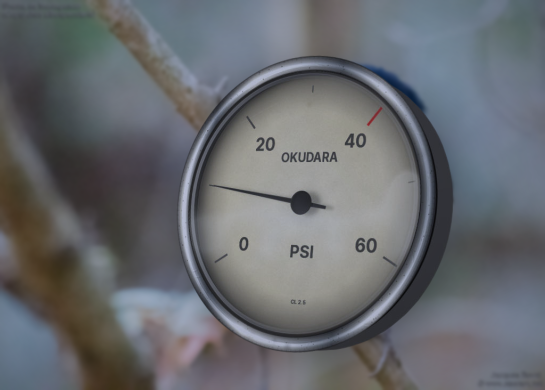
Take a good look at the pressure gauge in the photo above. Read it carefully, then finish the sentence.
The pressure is 10 psi
